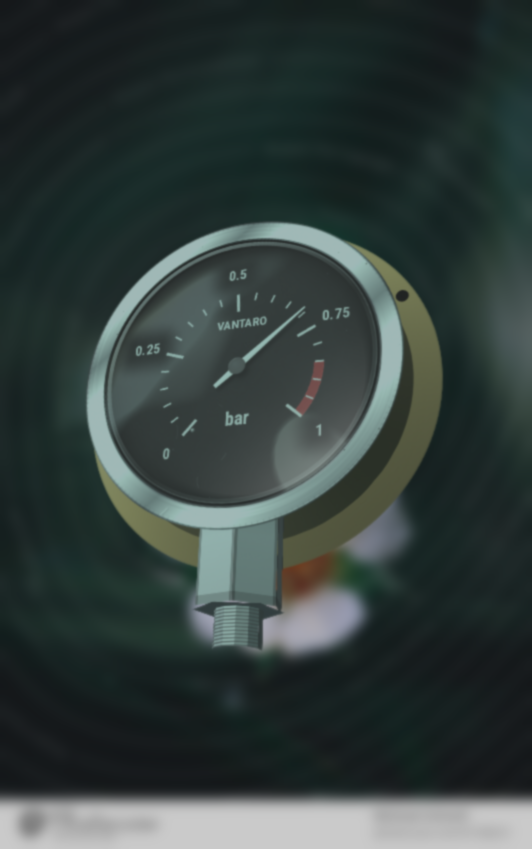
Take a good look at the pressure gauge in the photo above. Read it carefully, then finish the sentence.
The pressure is 0.7 bar
